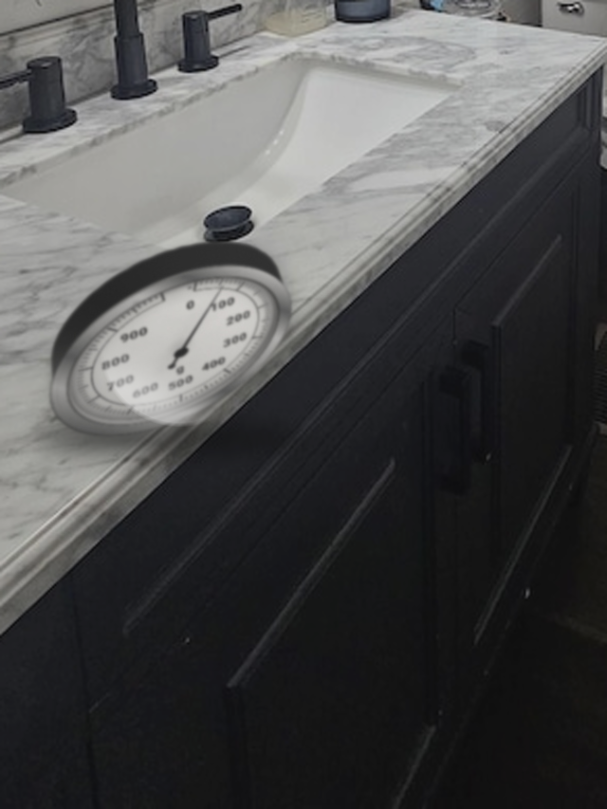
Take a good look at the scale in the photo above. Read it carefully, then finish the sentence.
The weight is 50 g
